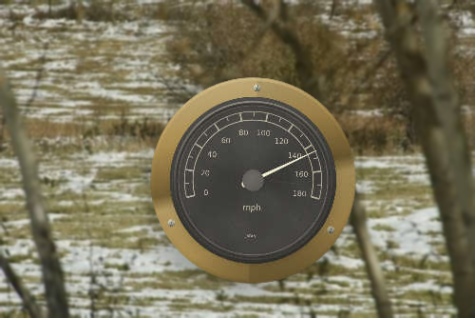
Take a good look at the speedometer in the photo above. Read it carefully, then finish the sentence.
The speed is 145 mph
